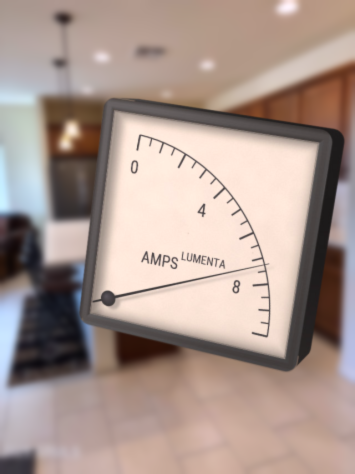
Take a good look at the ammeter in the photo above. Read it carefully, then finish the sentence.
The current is 7.25 A
